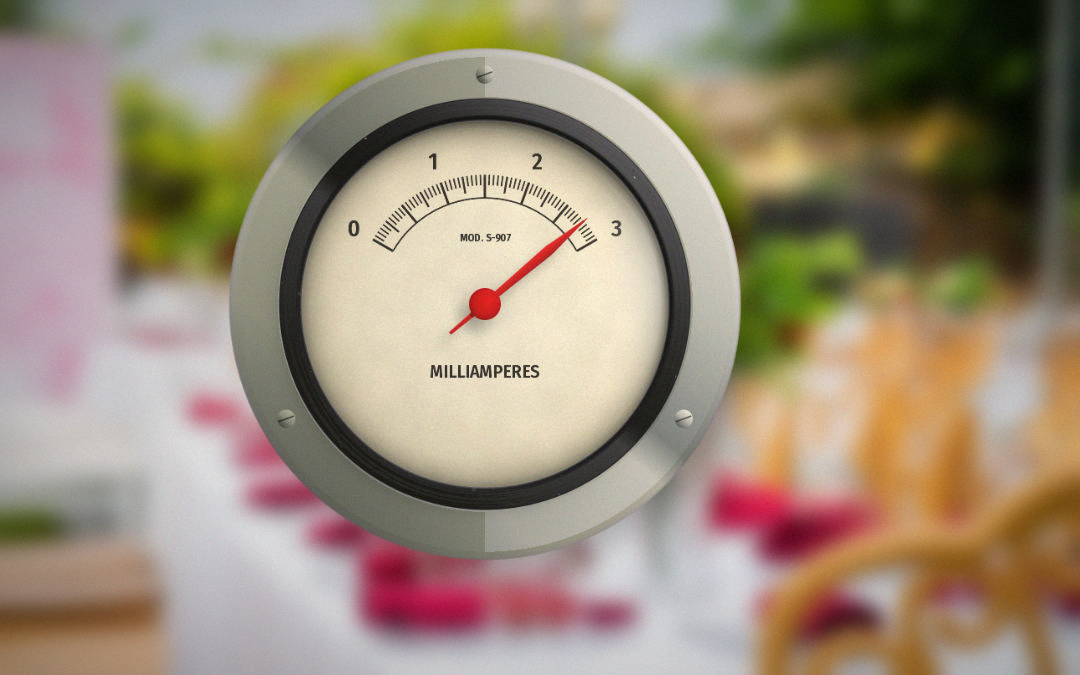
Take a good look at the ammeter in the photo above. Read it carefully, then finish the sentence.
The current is 2.75 mA
